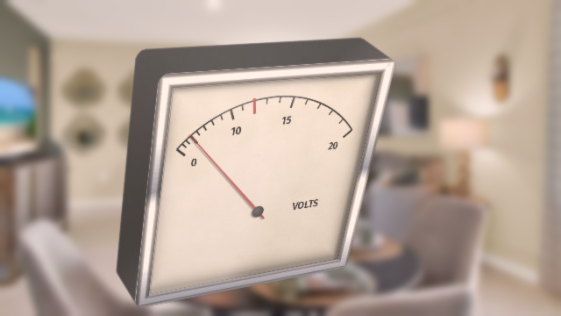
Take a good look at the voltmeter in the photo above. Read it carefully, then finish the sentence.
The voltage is 5 V
